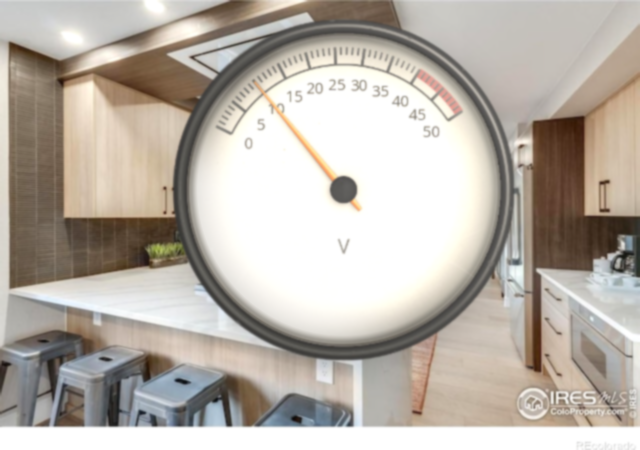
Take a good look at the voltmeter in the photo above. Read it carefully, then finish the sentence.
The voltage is 10 V
